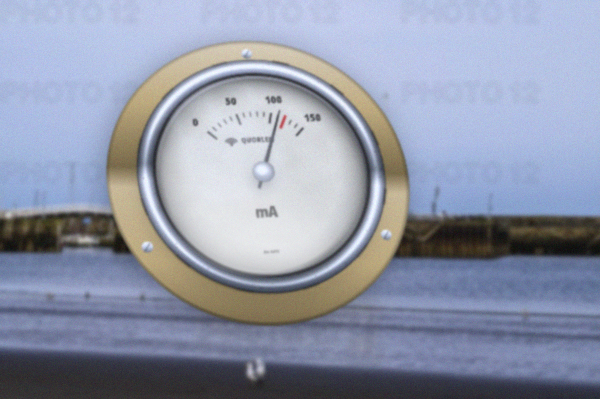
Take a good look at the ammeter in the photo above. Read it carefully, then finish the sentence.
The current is 110 mA
